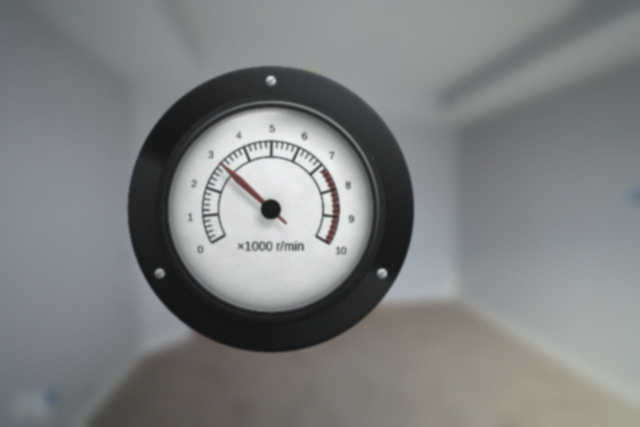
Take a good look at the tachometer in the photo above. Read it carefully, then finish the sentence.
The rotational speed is 3000 rpm
